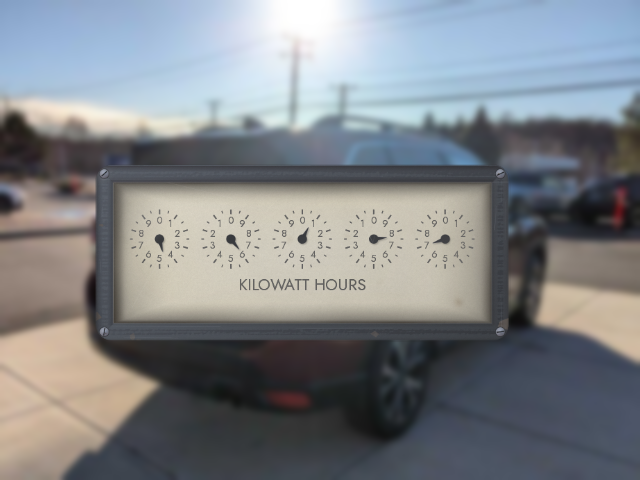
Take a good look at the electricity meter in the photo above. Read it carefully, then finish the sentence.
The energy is 46077 kWh
